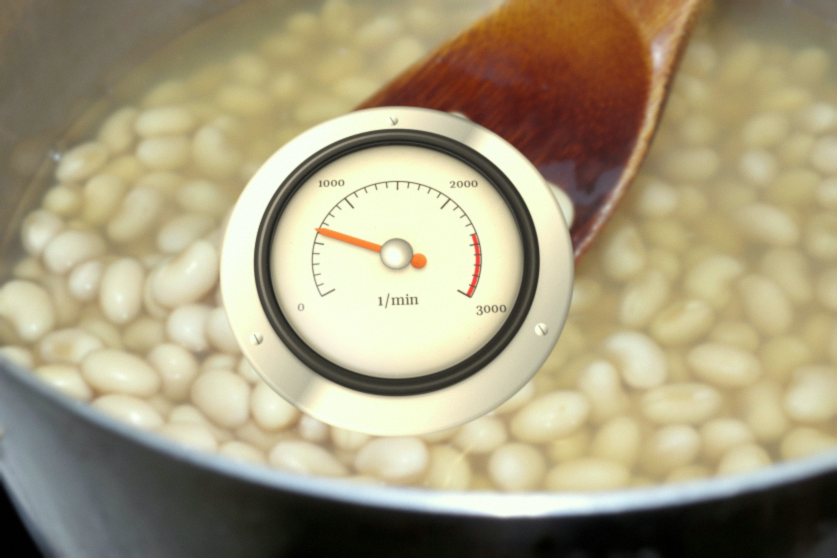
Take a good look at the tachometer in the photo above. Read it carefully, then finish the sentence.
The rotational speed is 600 rpm
